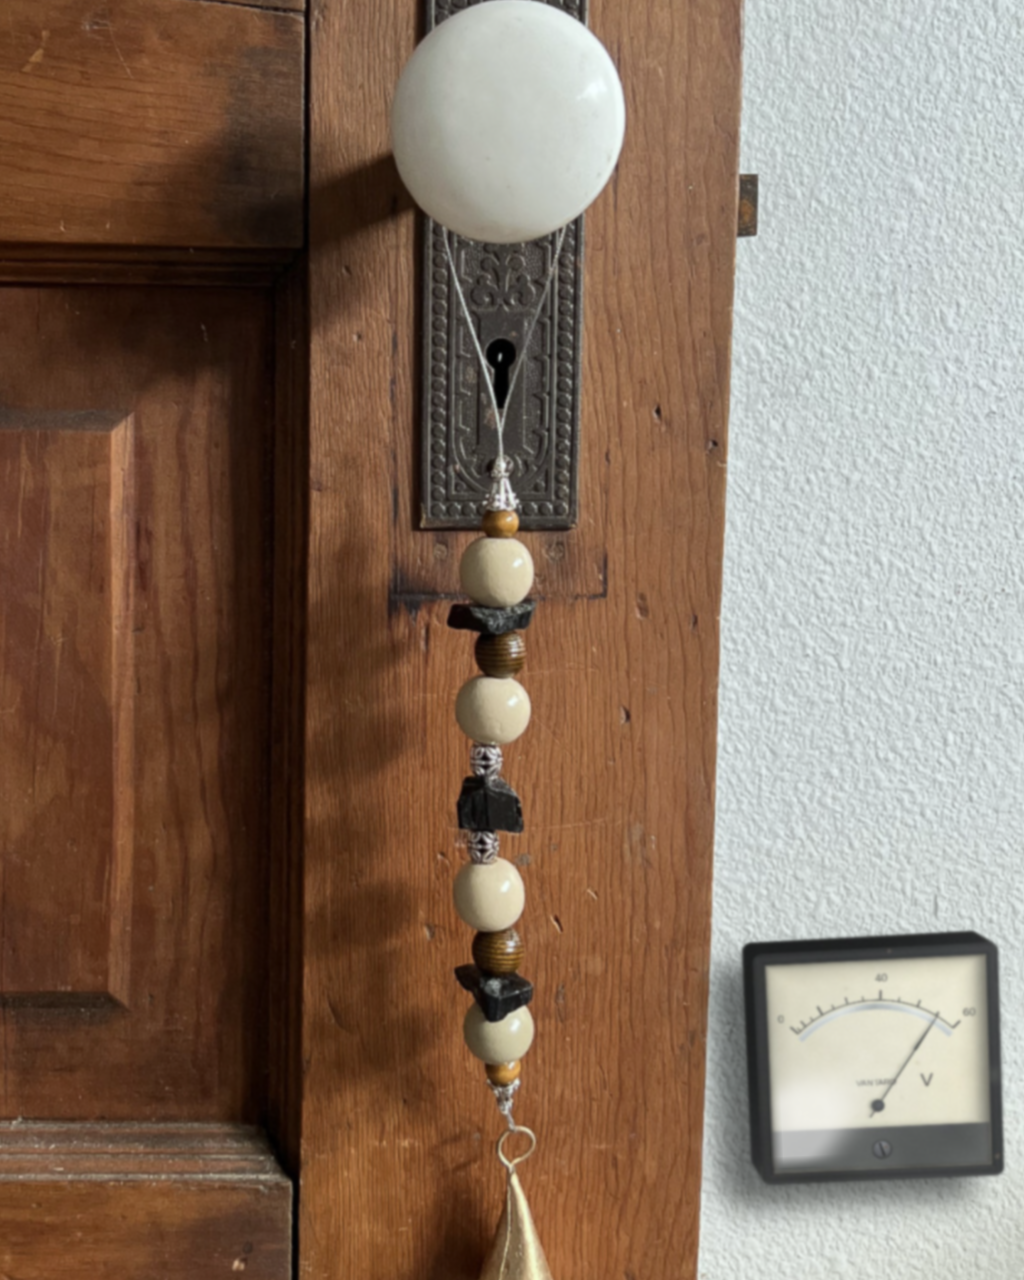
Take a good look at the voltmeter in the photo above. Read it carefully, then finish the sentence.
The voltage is 55 V
